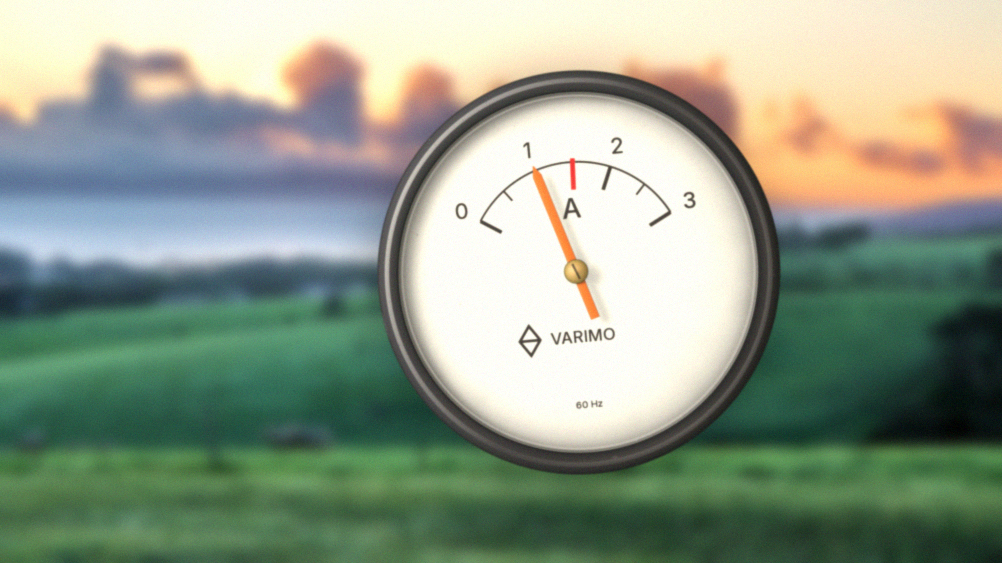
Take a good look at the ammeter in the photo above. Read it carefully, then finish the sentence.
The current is 1 A
